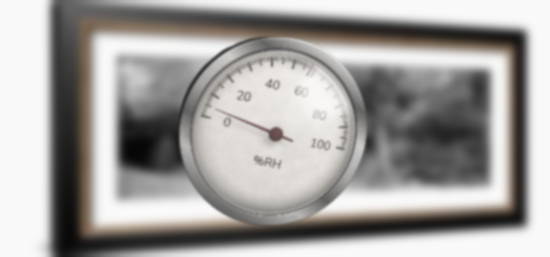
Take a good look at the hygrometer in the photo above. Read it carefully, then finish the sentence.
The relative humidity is 5 %
